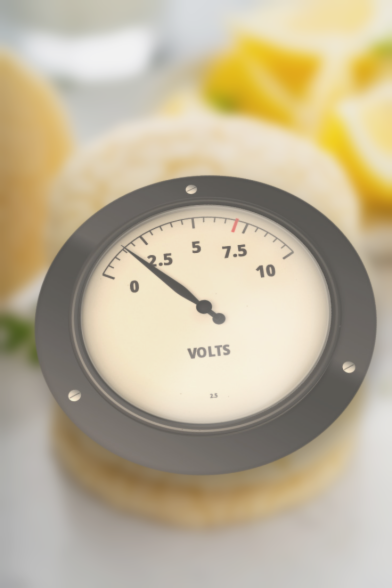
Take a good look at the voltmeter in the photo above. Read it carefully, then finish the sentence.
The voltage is 1.5 V
